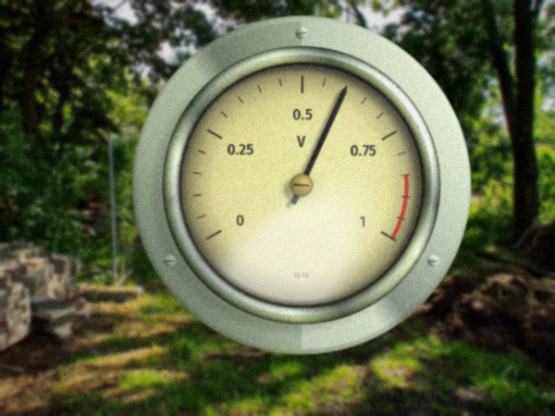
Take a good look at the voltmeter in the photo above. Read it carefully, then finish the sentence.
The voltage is 0.6 V
